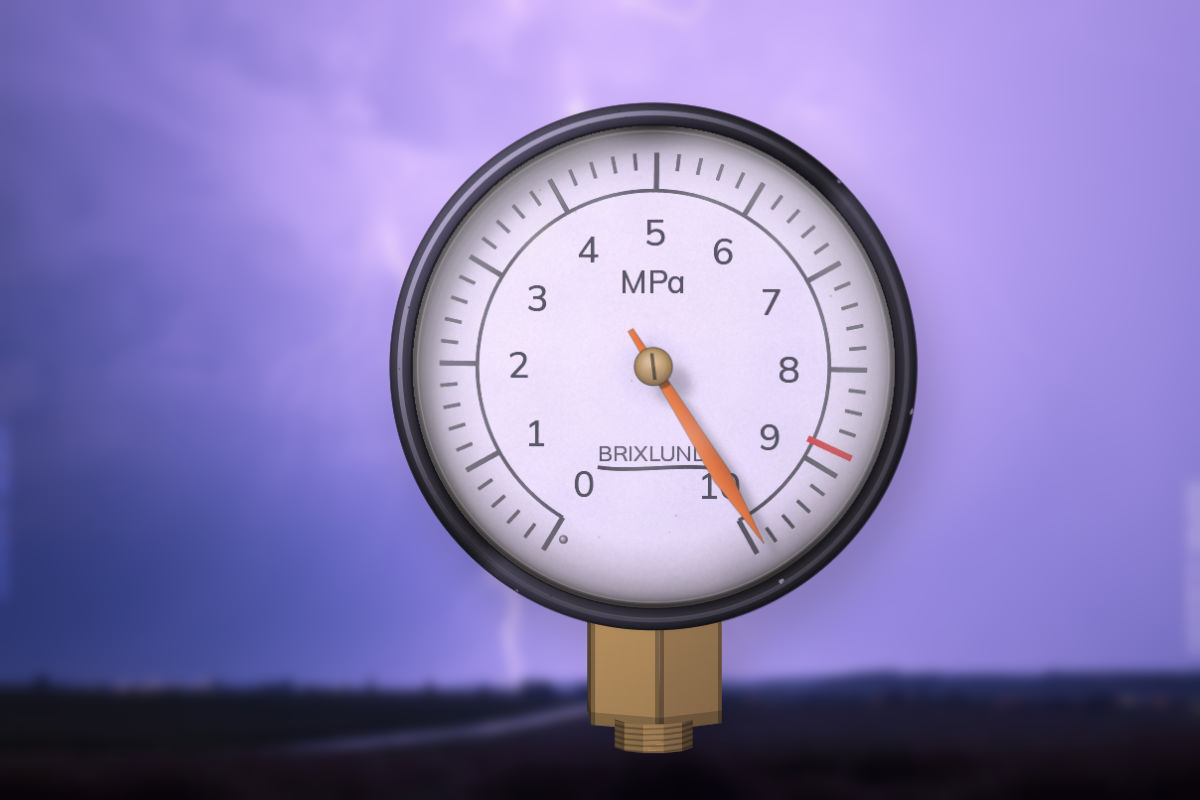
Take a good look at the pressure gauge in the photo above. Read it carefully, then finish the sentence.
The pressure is 9.9 MPa
